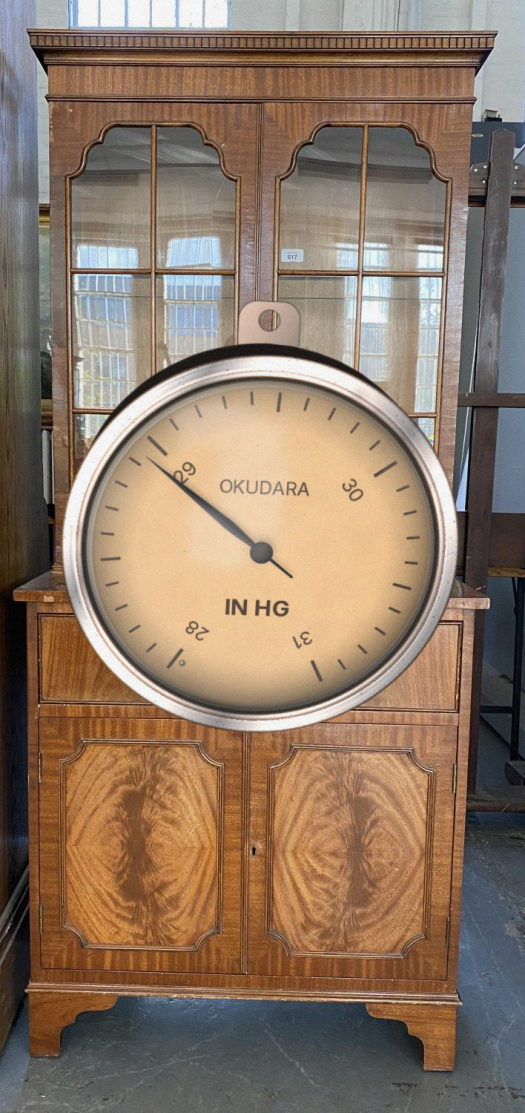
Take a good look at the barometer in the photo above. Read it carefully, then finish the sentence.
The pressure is 28.95 inHg
